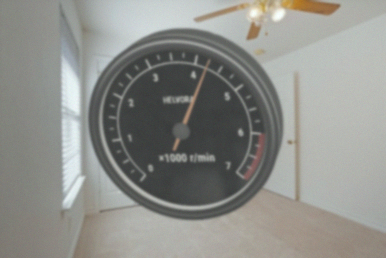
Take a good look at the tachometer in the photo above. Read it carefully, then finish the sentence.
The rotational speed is 4250 rpm
